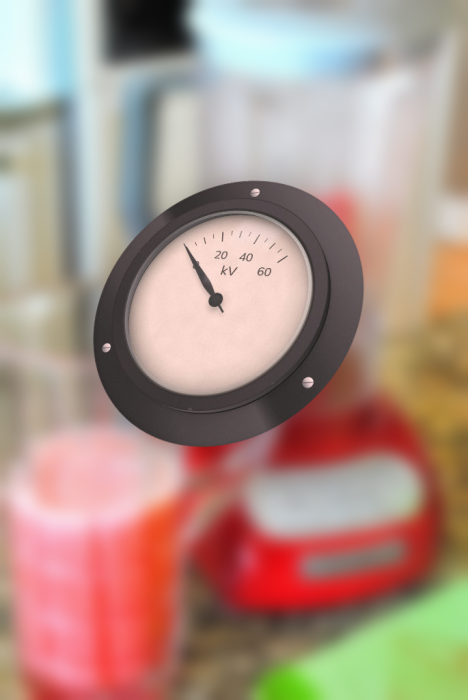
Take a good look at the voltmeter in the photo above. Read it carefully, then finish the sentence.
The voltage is 0 kV
